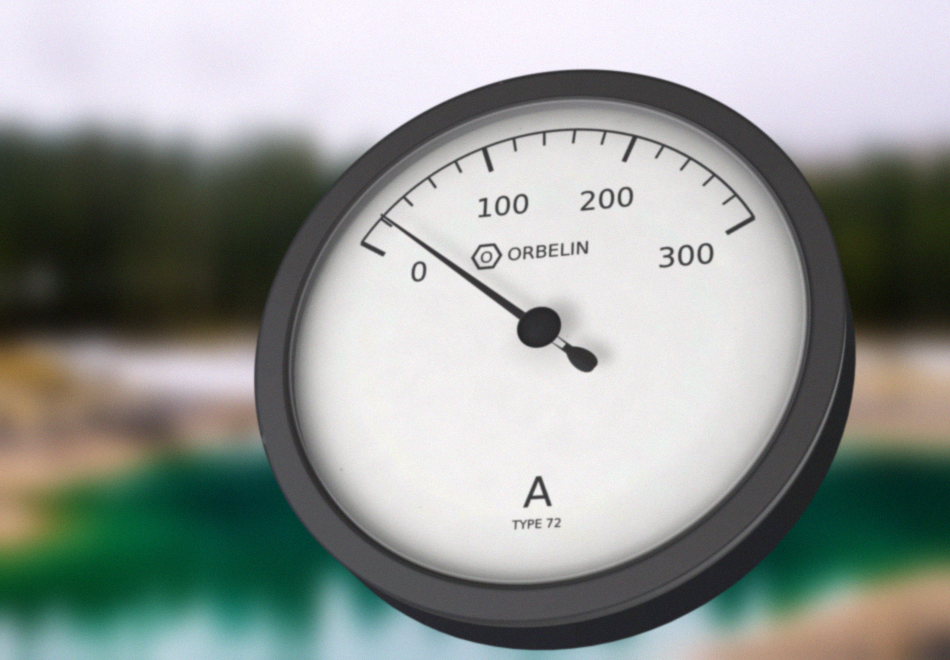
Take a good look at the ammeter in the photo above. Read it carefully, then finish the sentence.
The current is 20 A
